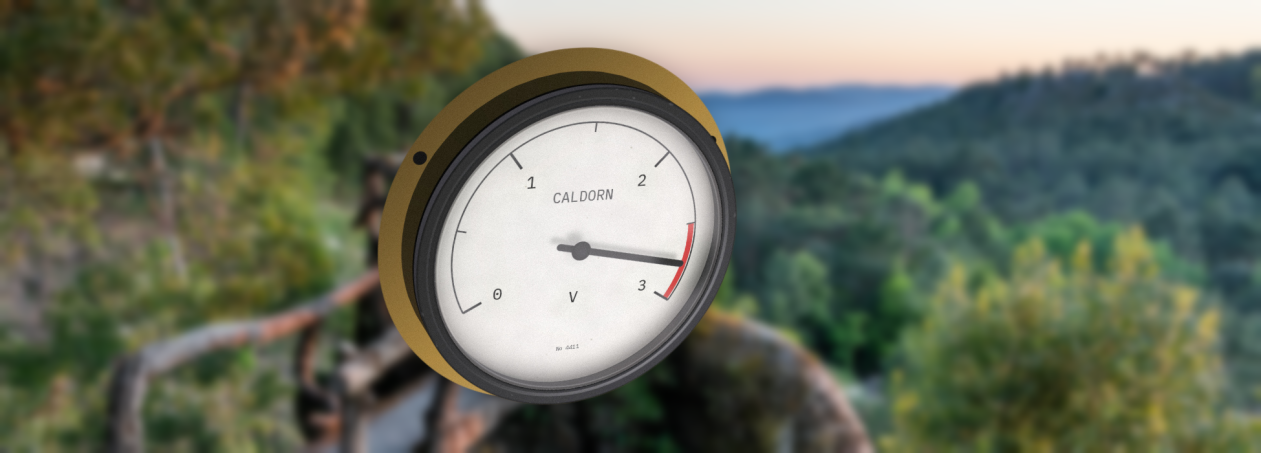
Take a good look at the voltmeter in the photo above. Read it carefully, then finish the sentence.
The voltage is 2.75 V
